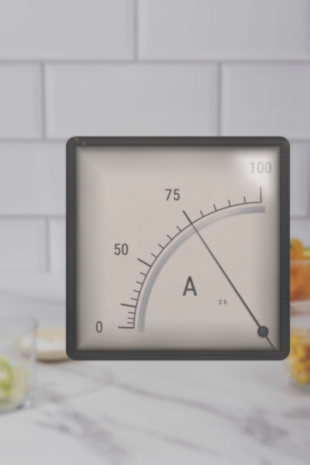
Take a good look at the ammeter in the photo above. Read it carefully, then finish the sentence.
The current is 75 A
